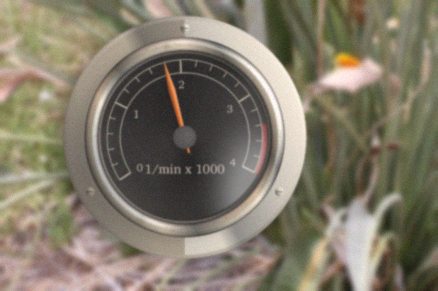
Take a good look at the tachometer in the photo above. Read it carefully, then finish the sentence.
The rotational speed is 1800 rpm
